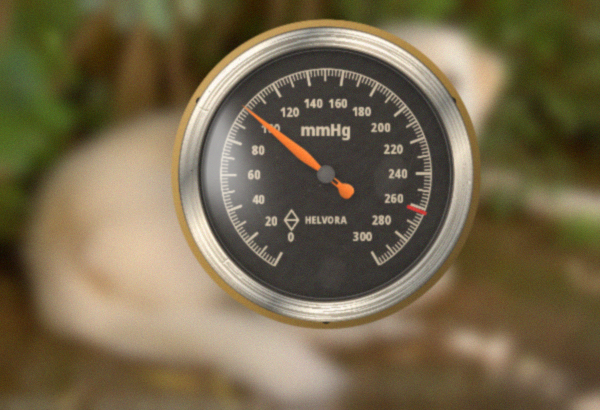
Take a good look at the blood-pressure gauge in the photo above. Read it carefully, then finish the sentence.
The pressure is 100 mmHg
